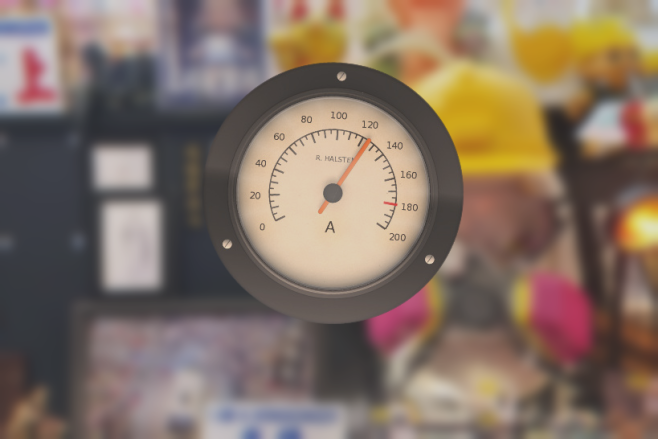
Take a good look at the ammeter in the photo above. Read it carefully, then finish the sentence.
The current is 125 A
